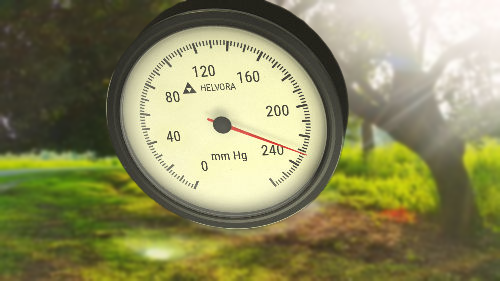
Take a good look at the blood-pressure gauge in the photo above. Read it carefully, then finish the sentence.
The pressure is 230 mmHg
